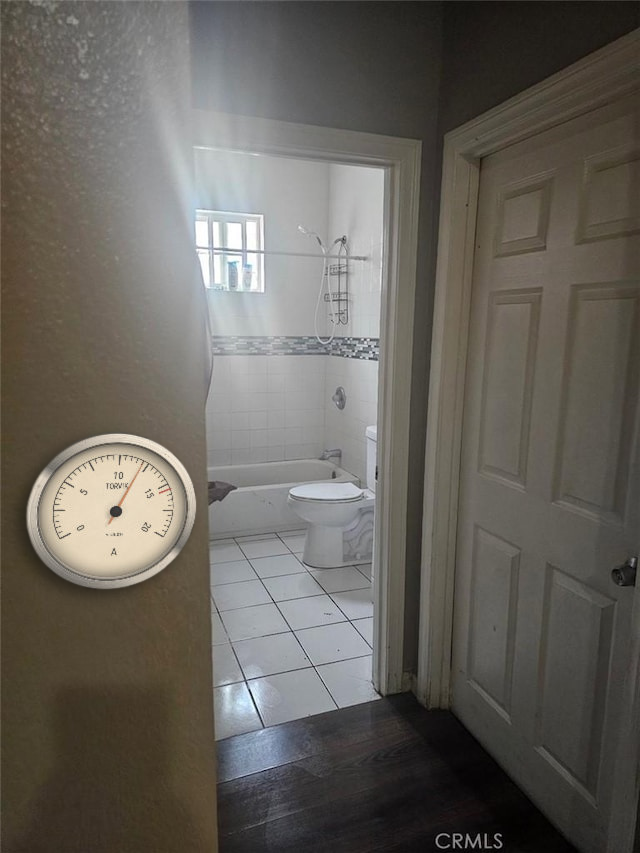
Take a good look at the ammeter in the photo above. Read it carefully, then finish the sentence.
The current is 12 A
